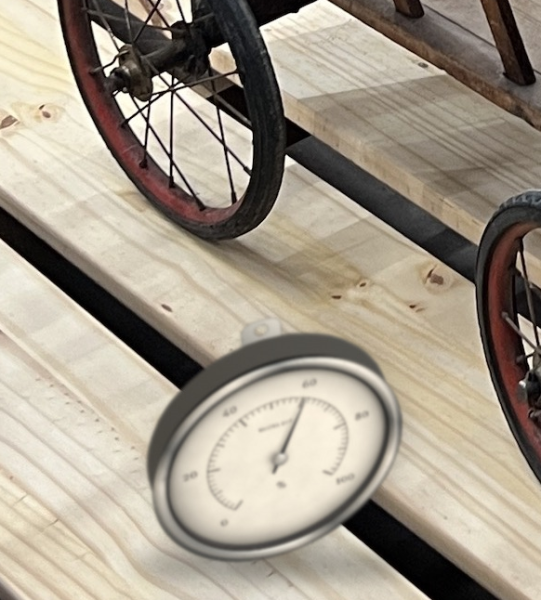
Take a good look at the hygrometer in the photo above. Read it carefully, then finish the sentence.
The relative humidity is 60 %
